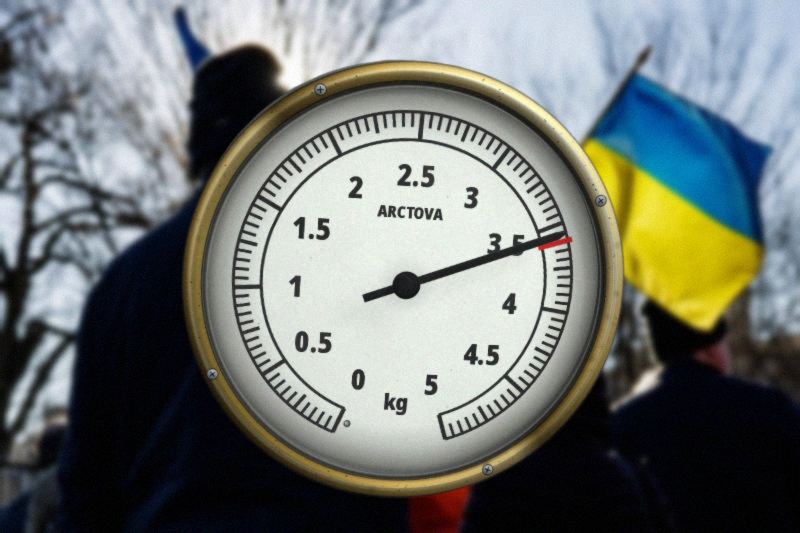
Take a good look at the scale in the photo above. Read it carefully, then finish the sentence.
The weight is 3.55 kg
